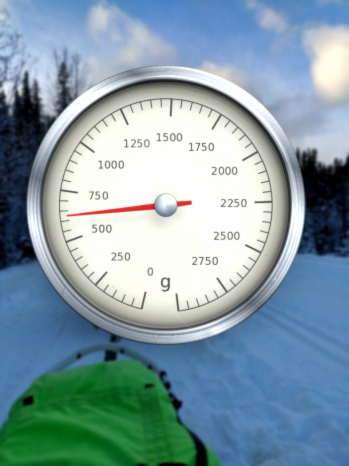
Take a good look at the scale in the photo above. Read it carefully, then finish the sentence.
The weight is 625 g
